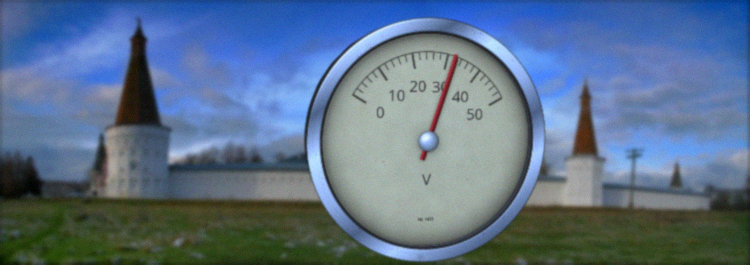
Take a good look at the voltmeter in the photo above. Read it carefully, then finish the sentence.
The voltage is 32 V
